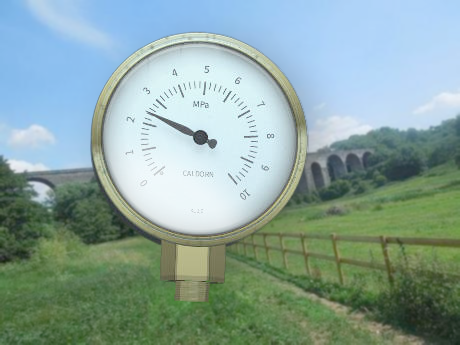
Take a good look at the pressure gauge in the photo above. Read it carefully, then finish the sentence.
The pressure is 2.4 MPa
